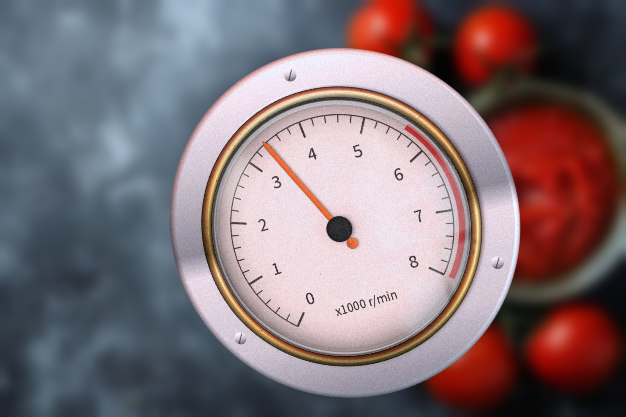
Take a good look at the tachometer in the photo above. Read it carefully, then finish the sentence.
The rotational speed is 3400 rpm
